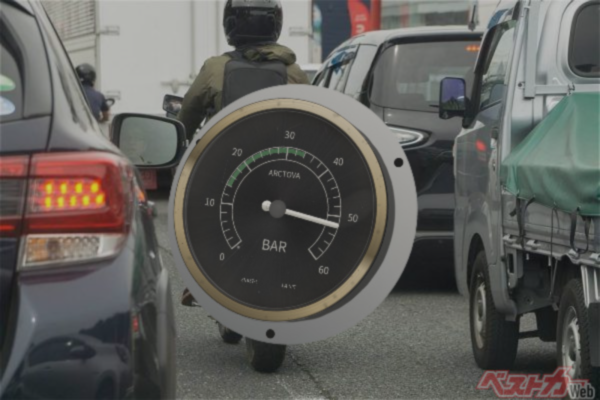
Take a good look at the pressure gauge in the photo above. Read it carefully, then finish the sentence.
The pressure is 52 bar
